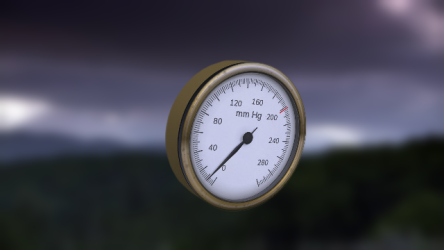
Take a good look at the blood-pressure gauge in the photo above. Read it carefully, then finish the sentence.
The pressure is 10 mmHg
